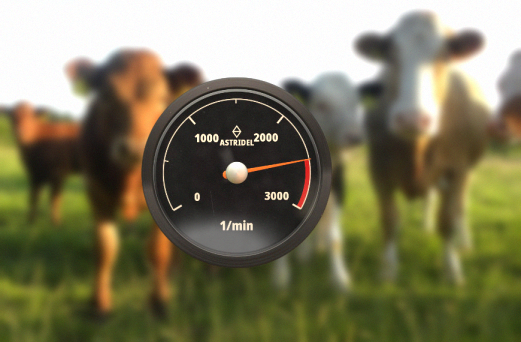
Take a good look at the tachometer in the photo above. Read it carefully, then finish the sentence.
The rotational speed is 2500 rpm
